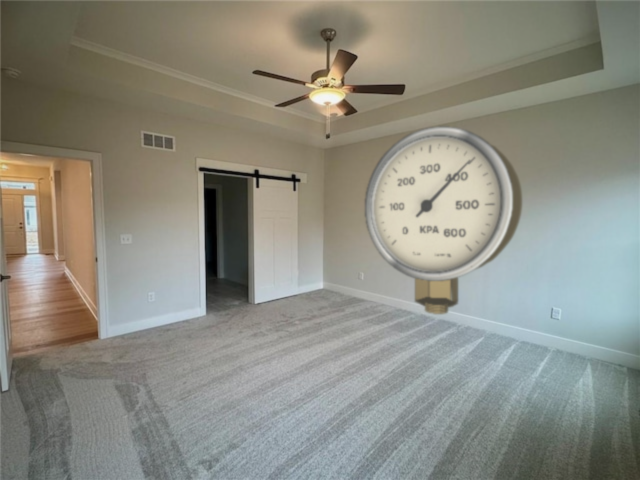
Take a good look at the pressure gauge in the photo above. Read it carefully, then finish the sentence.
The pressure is 400 kPa
